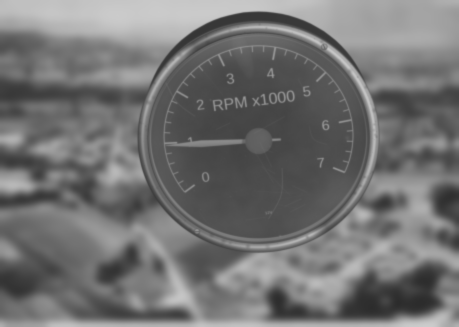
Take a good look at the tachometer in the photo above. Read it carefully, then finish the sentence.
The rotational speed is 1000 rpm
